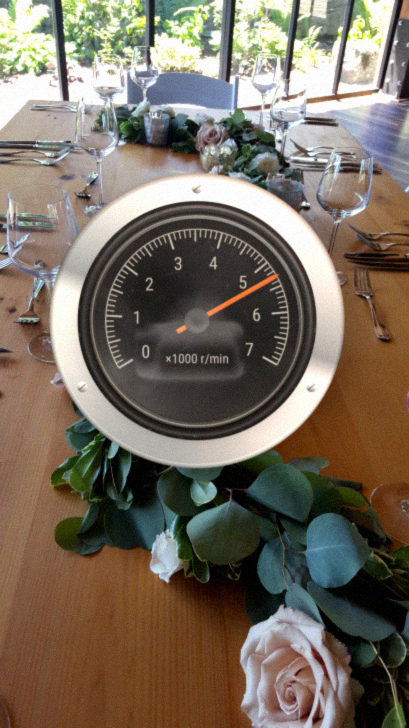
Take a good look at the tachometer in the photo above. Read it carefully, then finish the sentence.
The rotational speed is 5300 rpm
